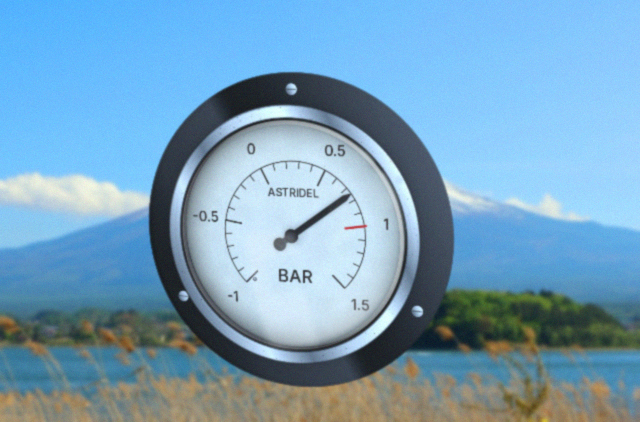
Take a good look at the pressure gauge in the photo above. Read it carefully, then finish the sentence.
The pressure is 0.75 bar
